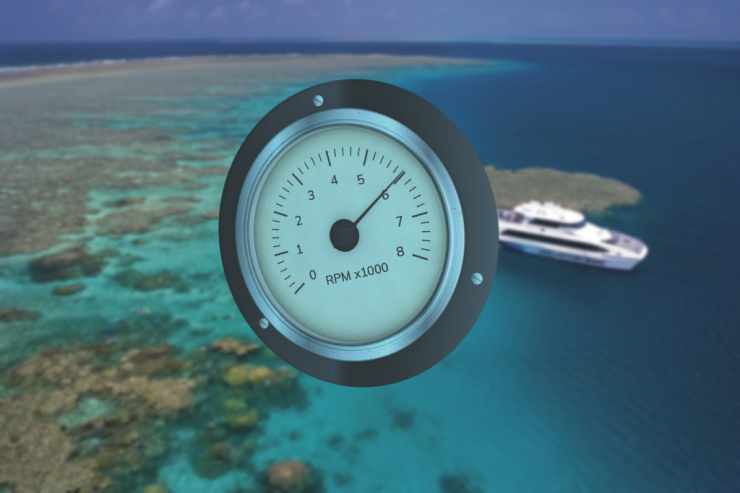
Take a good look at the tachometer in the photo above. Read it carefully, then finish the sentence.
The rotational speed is 6000 rpm
